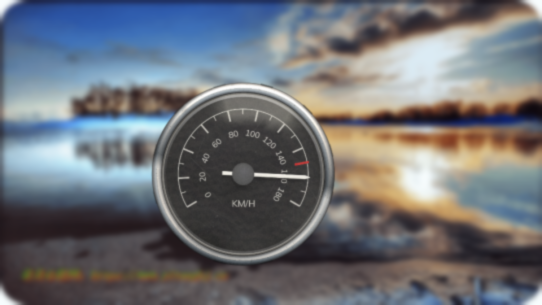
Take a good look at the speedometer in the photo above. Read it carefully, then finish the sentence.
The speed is 160 km/h
